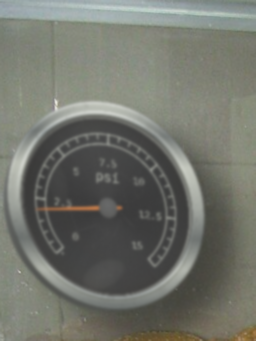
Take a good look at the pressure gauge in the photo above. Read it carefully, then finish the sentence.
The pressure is 2 psi
